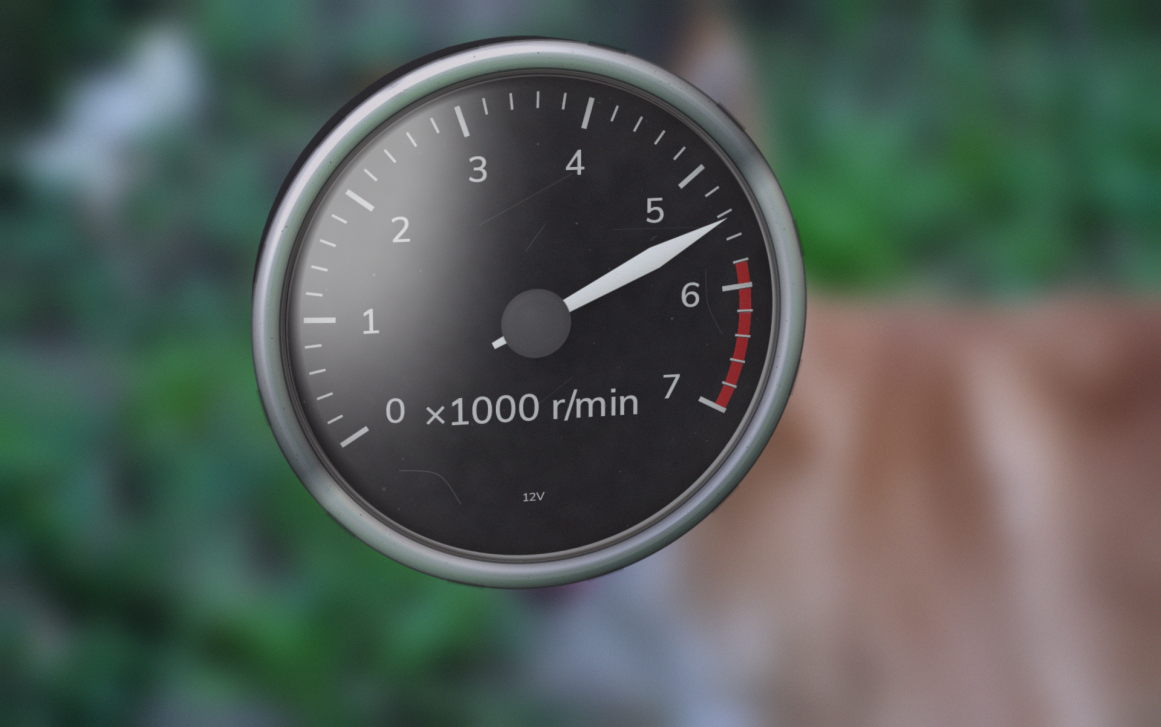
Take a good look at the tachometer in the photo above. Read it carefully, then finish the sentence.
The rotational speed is 5400 rpm
